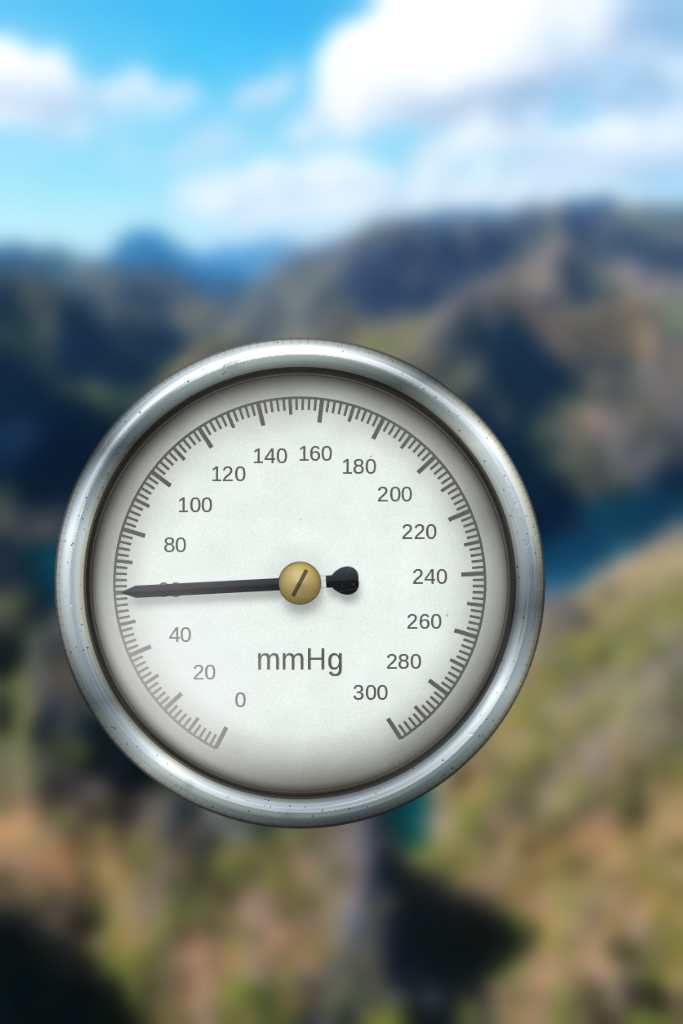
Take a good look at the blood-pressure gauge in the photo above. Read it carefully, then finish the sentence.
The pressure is 60 mmHg
